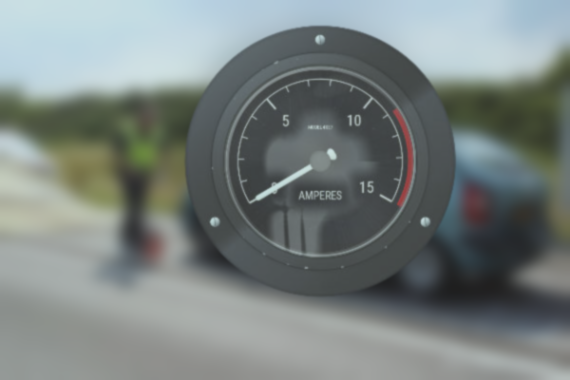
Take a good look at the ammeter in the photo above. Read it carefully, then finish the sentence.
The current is 0 A
